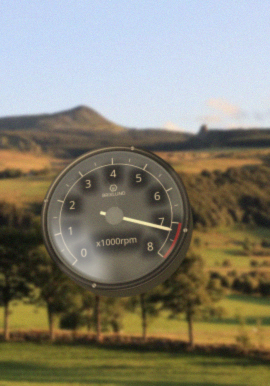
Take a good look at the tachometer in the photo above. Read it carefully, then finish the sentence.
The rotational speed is 7250 rpm
